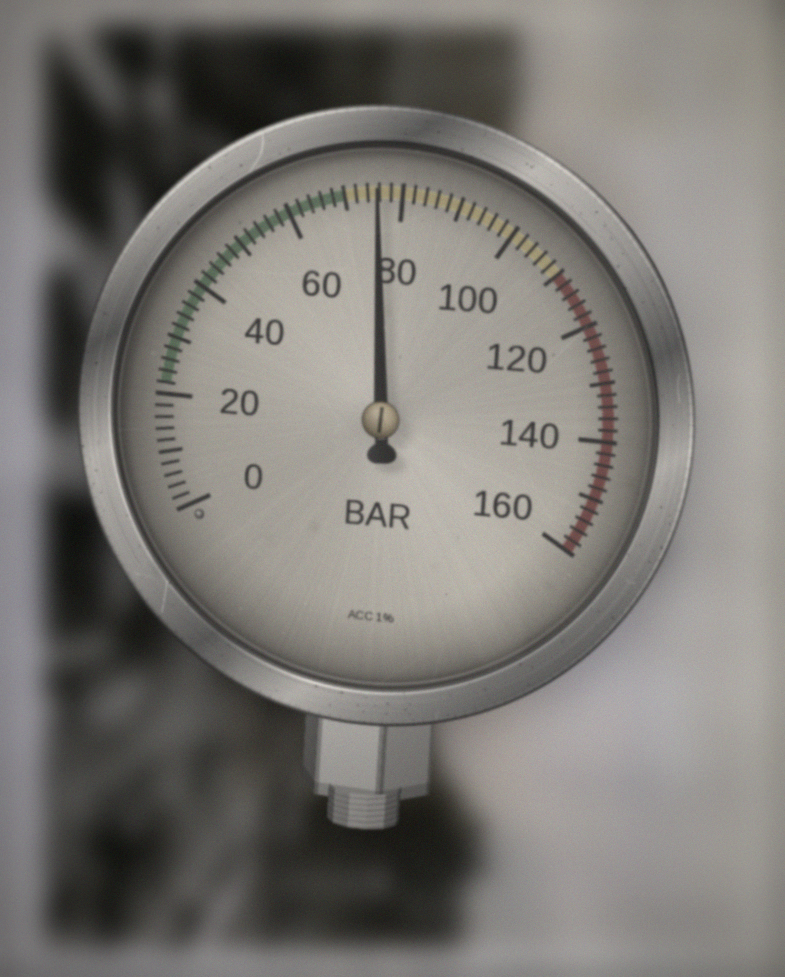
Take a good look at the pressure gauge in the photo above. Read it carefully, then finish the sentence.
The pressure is 76 bar
